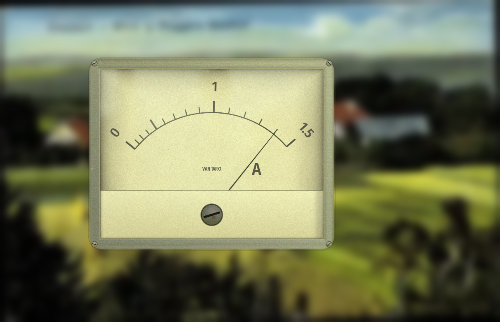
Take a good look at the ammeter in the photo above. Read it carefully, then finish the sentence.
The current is 1.4 A
